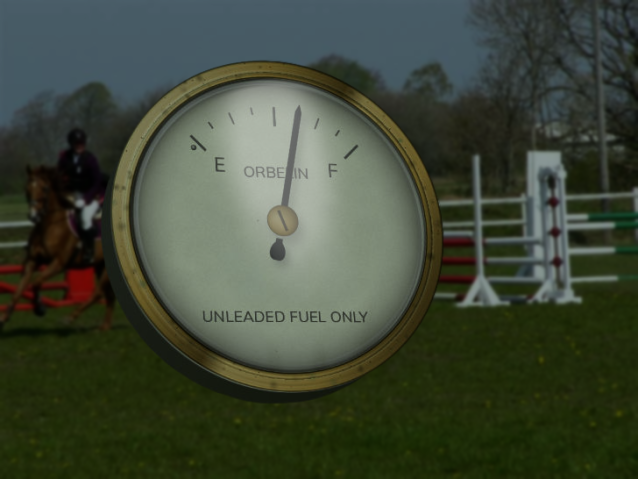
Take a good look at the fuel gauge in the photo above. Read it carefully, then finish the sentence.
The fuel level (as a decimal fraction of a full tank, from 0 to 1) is 0.625
